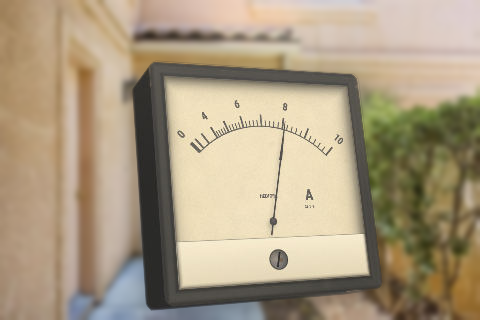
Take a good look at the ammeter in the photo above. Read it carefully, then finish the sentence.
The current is 8 A
